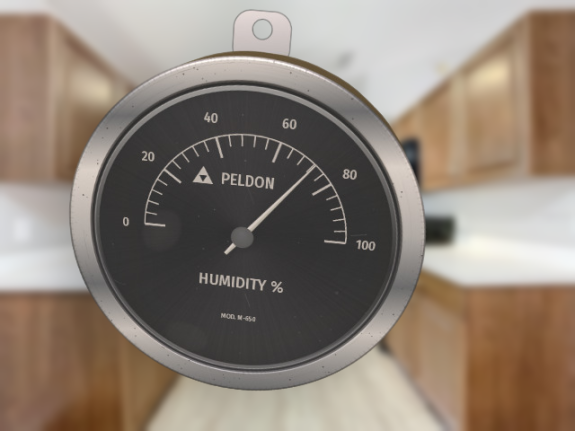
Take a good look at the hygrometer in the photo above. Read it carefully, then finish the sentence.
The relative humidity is 72 %
